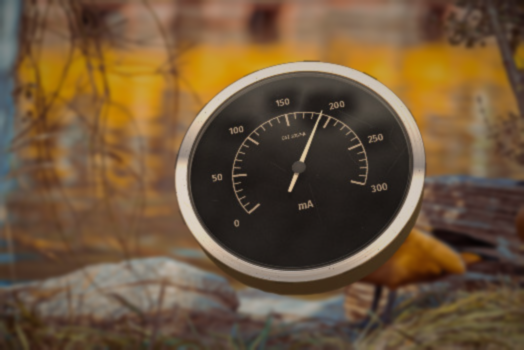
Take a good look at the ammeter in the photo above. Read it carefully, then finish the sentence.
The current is 190 mA
